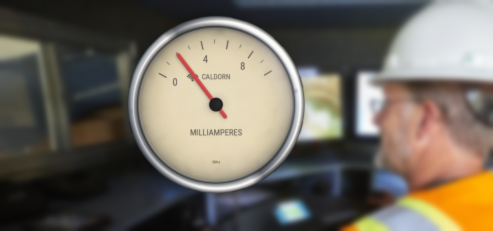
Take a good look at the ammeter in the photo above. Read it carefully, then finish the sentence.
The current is 2 mA
